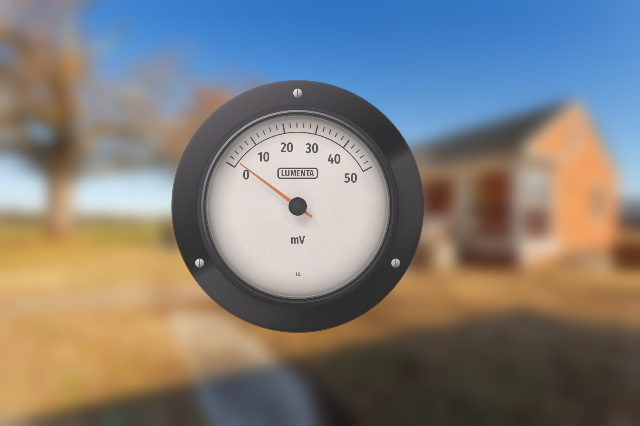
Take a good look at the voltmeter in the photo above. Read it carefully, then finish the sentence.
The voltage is 2 mV
